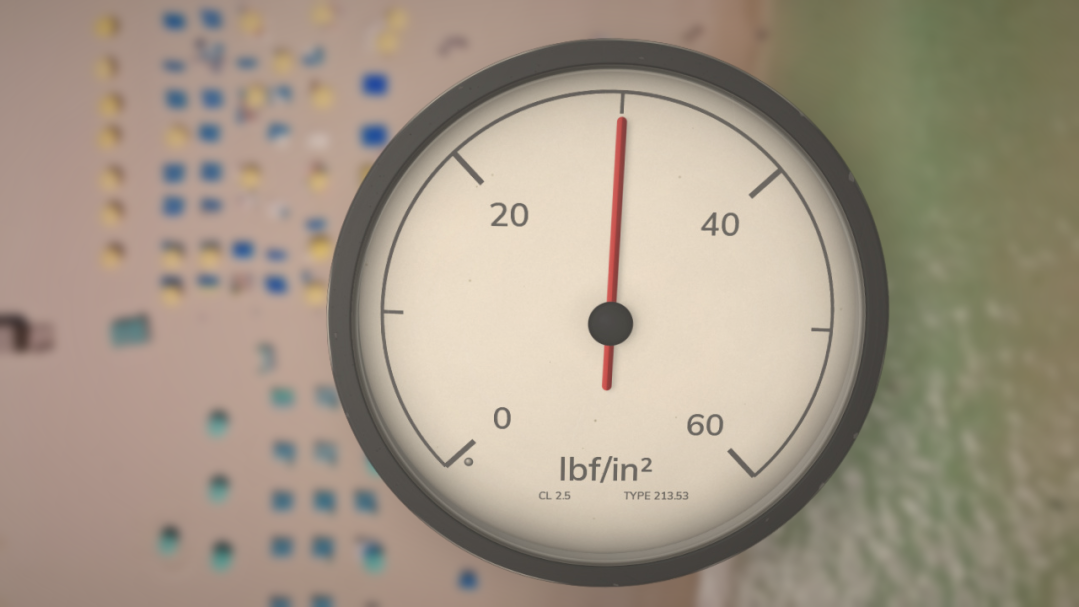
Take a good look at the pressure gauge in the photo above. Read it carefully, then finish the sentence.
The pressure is 30 psi
